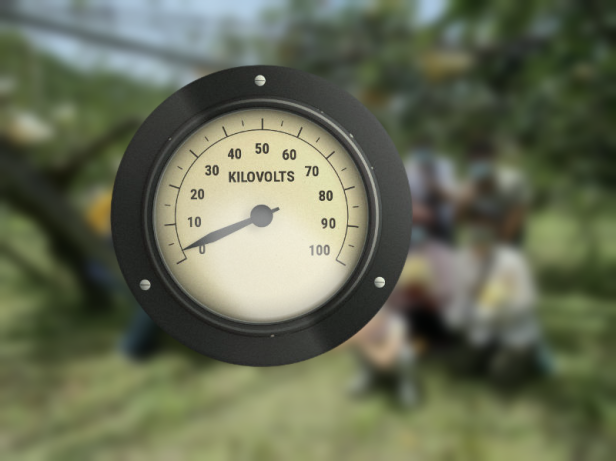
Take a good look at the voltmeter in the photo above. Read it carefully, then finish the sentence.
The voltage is 2.5 kV
